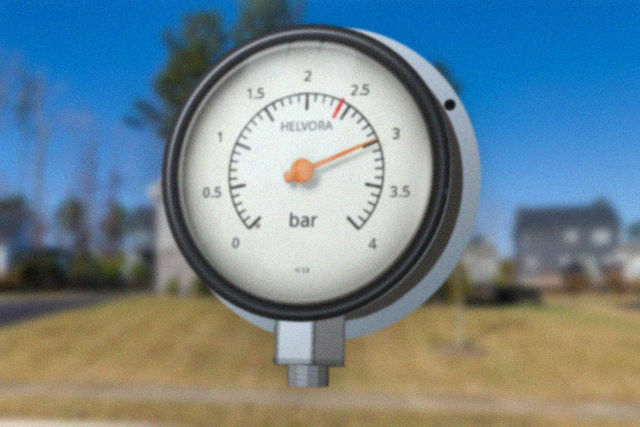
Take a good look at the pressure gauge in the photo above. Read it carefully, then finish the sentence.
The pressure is 3 bar
